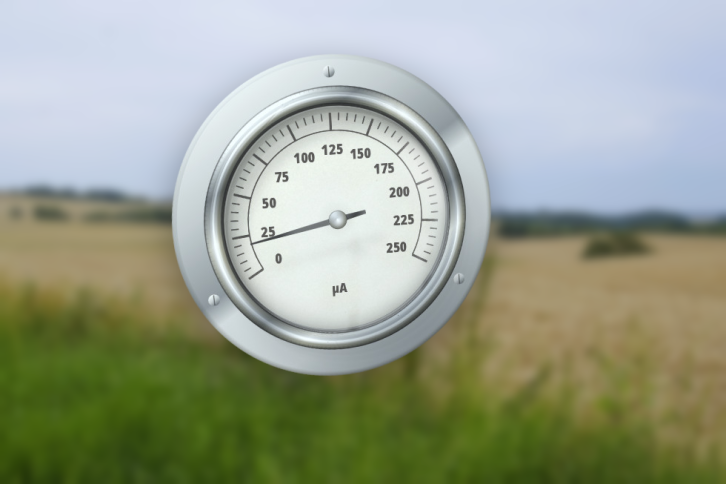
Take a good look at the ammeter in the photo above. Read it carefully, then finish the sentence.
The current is 20 µA
